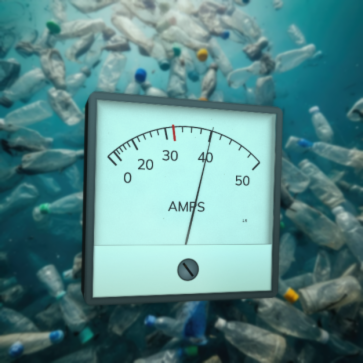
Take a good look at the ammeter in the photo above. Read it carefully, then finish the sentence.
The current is 40 A
